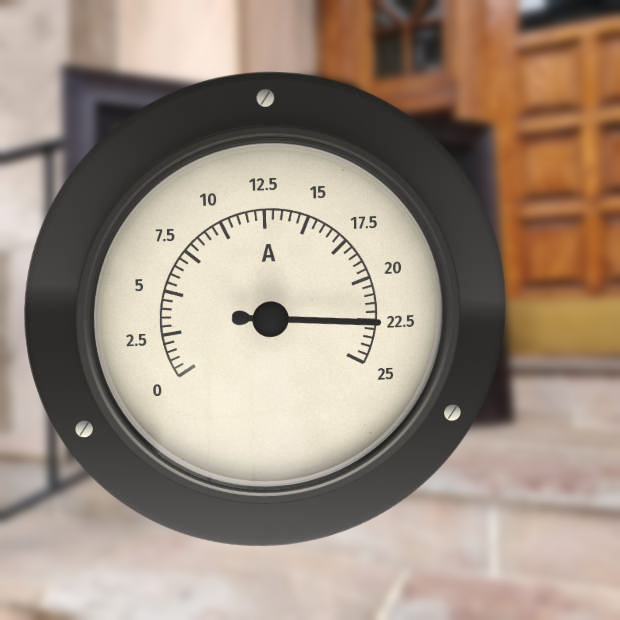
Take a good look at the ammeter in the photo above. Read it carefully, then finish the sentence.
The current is 22.5 A
